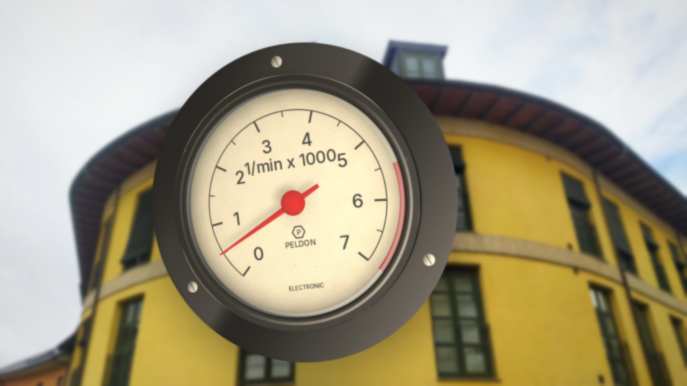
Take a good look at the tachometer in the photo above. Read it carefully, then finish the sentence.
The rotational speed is 500 rpm
